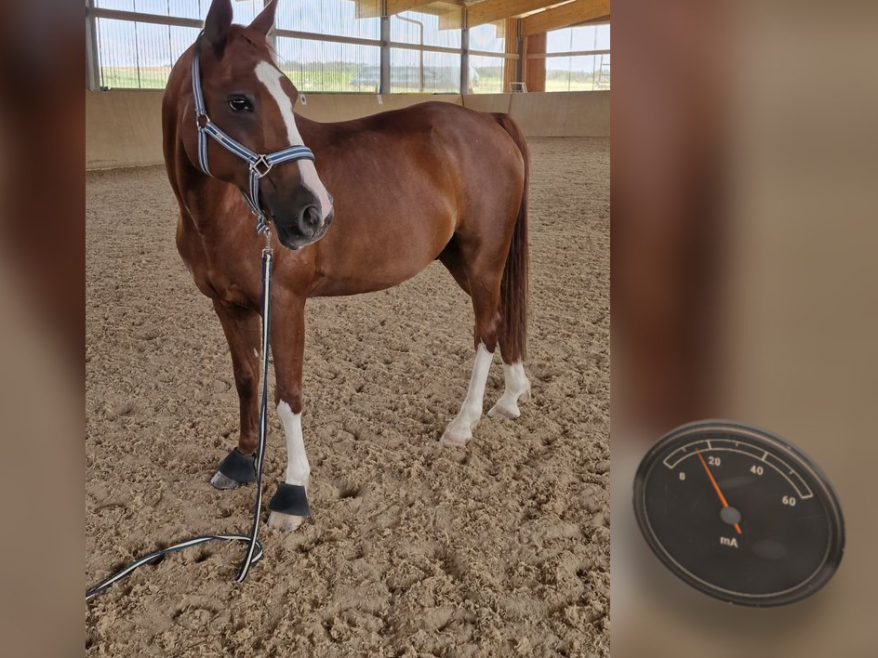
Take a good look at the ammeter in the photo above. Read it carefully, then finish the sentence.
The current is 15 mA
